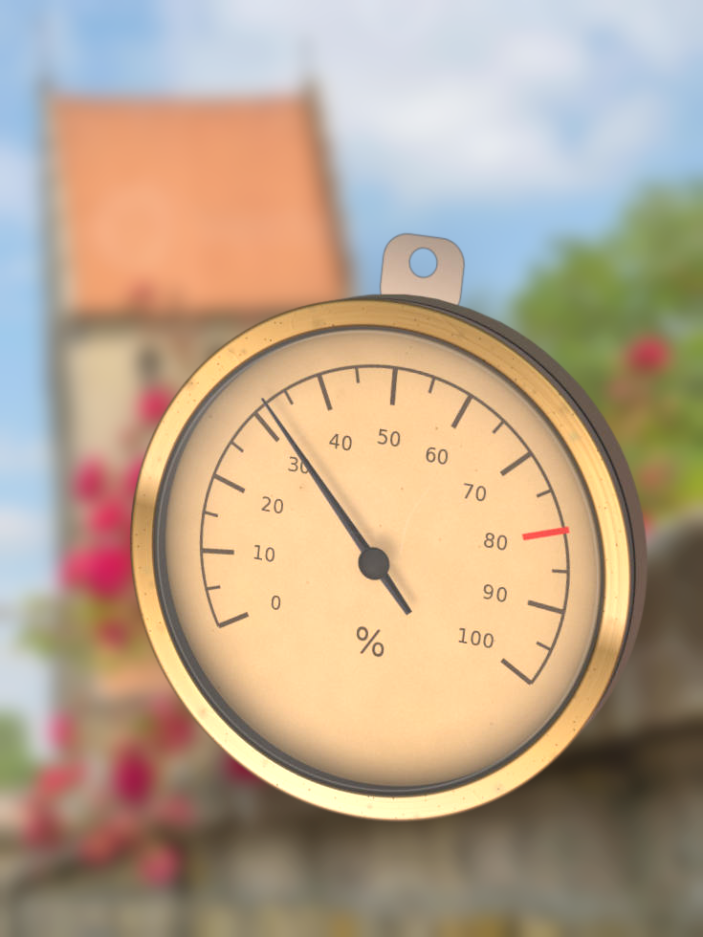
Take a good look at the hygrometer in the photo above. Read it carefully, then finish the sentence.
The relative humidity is 32.5 %
